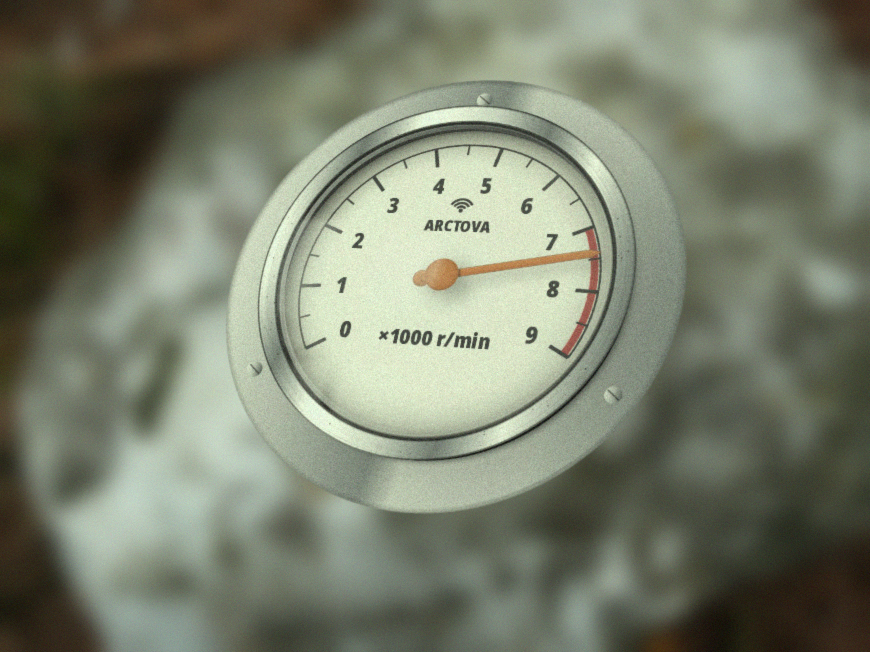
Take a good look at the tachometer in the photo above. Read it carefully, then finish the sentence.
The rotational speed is 7500 rpm
